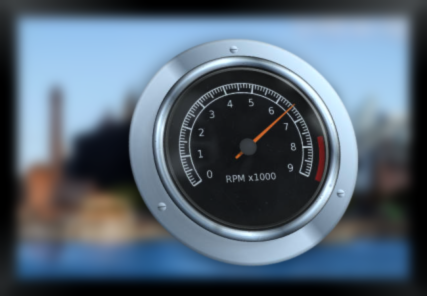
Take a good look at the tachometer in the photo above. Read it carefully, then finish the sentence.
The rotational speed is 6500 rpm
